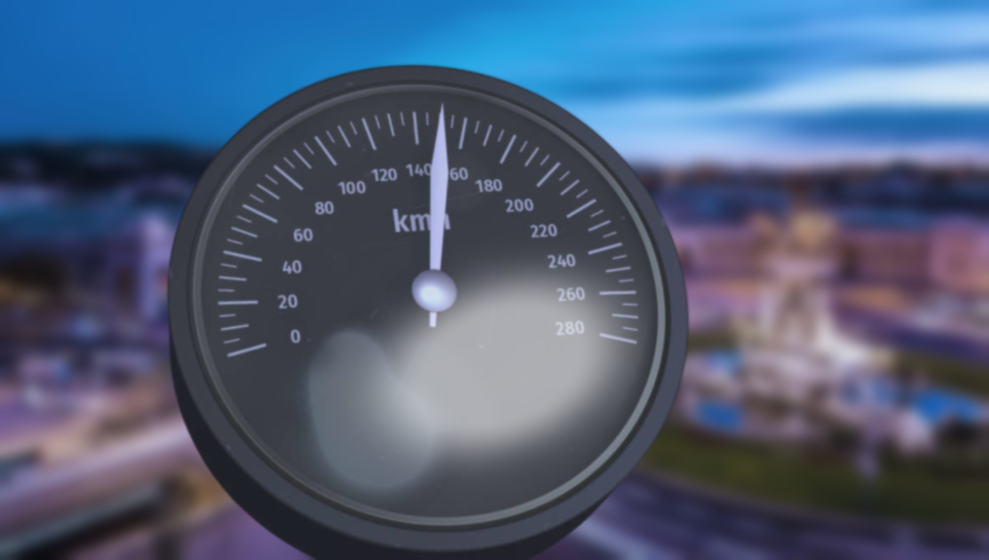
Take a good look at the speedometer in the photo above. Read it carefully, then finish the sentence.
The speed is 150 km/h
